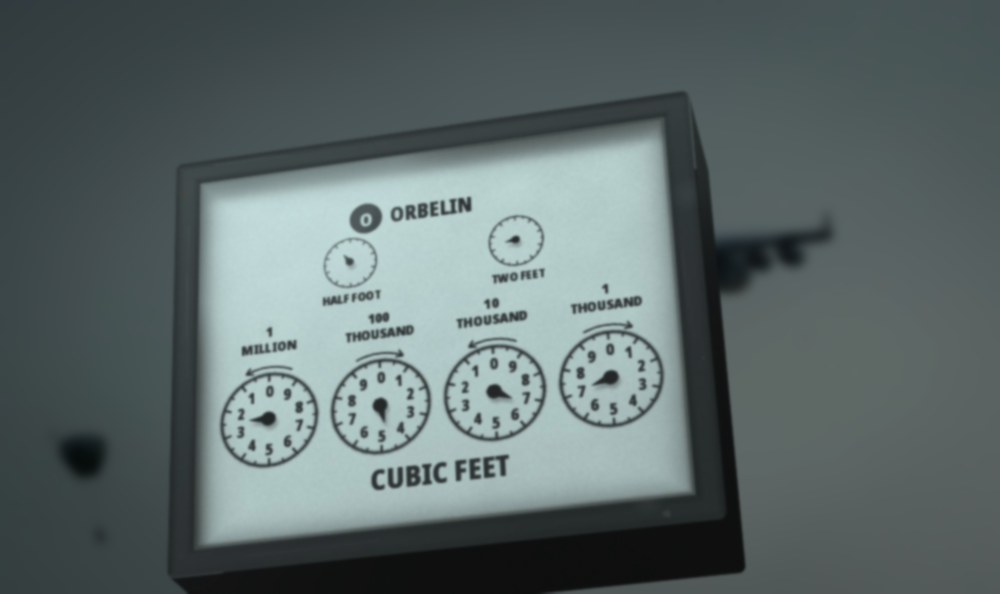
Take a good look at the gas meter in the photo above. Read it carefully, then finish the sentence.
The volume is 246700 ft³
